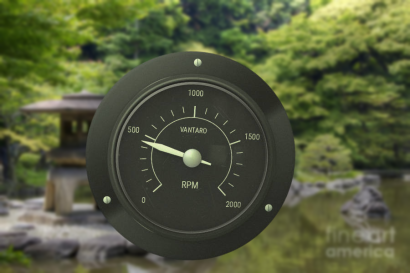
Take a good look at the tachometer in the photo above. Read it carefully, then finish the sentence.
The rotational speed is 450 rpm
